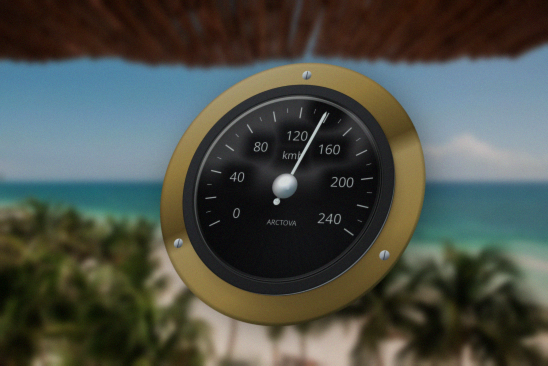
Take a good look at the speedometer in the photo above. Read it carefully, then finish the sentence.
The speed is 140 km/h
